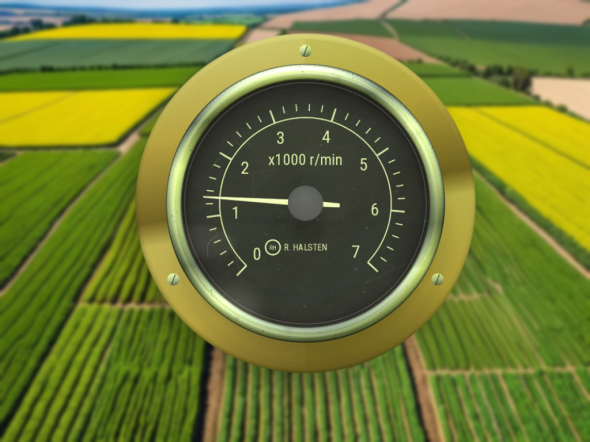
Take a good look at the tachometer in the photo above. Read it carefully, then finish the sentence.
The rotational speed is 1300 rpm
